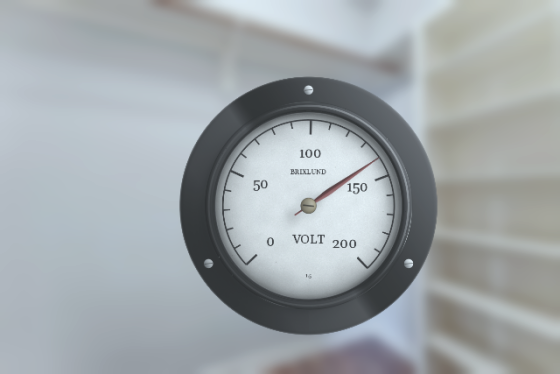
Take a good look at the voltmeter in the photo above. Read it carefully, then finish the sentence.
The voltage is 140 V
